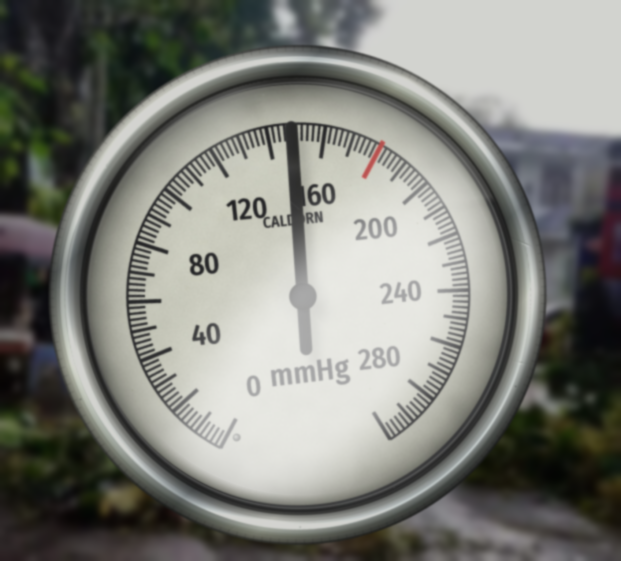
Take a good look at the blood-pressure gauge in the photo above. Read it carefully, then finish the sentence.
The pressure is 148 mmHg
